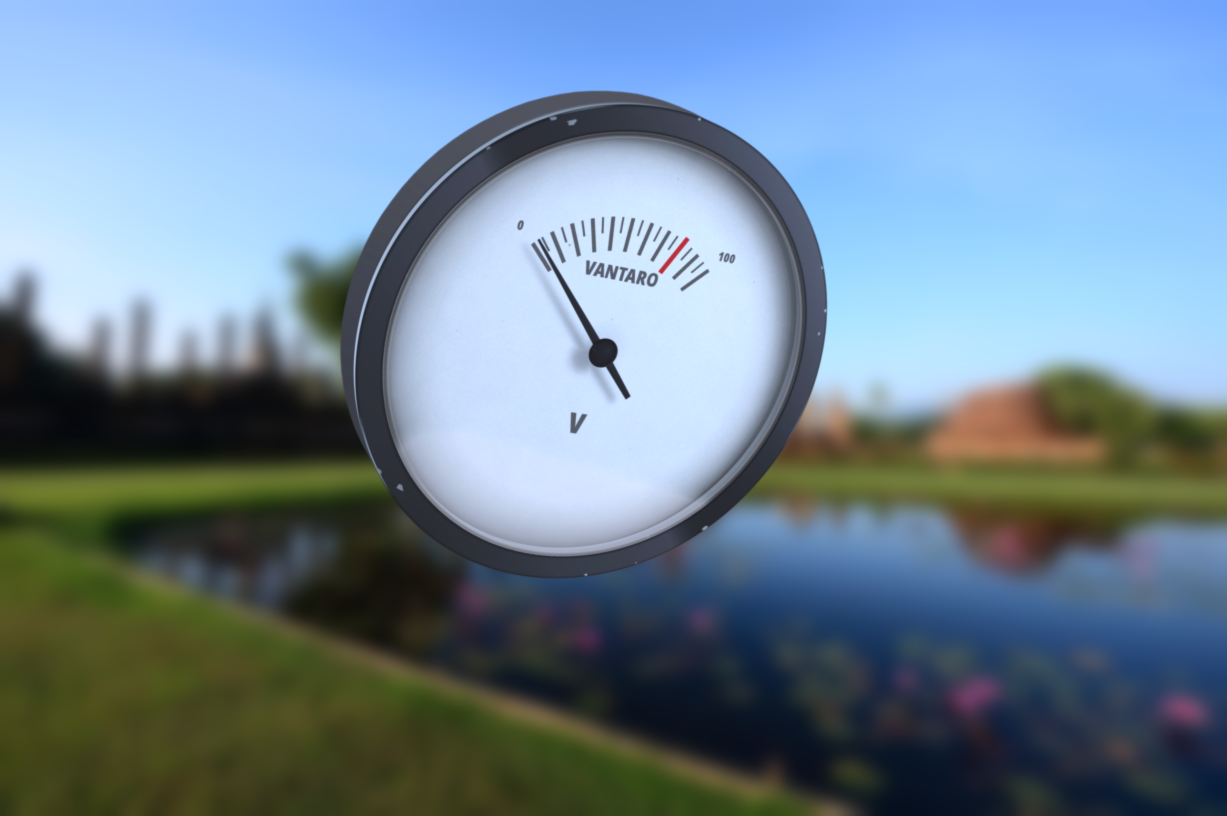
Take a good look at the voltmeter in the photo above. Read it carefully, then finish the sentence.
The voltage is 2.5 V
